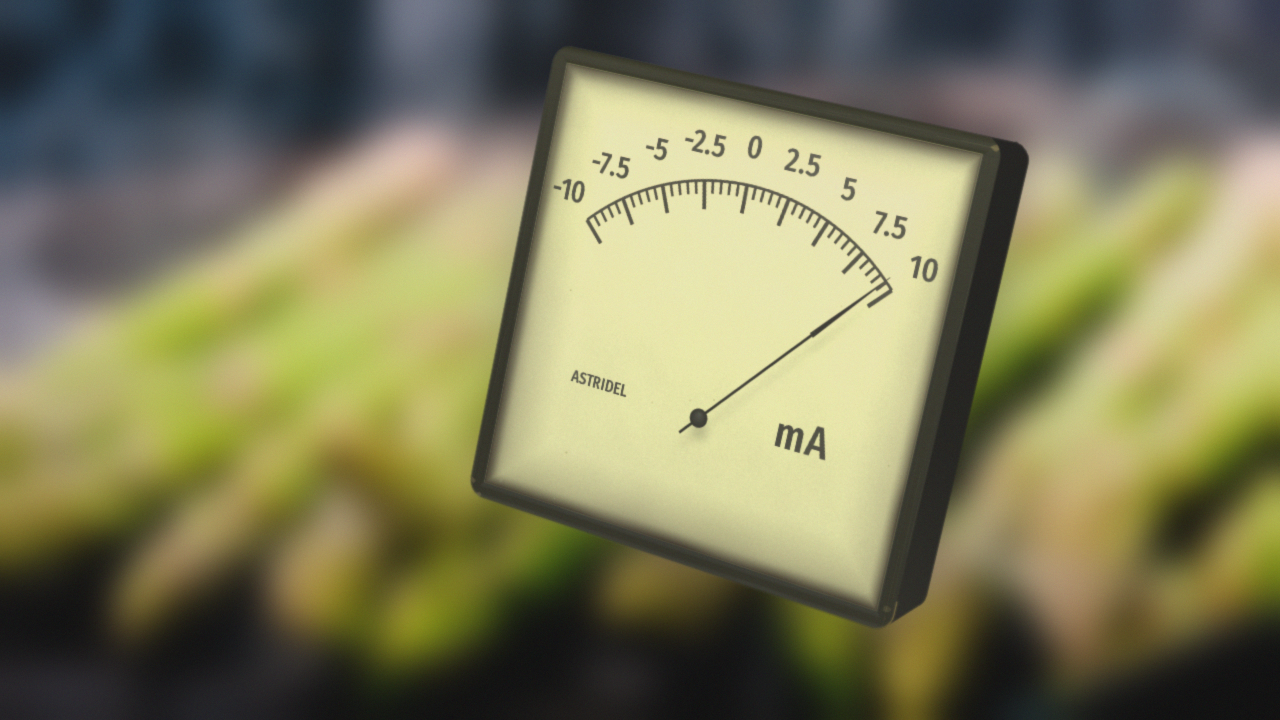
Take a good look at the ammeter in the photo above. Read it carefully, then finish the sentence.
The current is 9.5 mA
